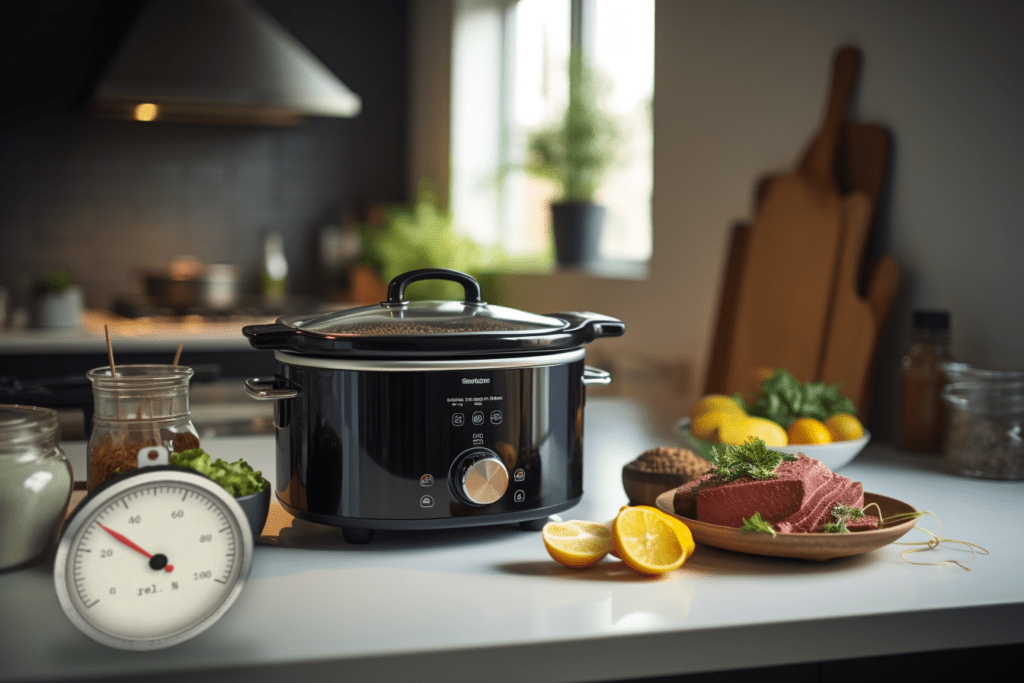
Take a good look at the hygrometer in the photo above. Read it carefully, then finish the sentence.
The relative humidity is 30 %
